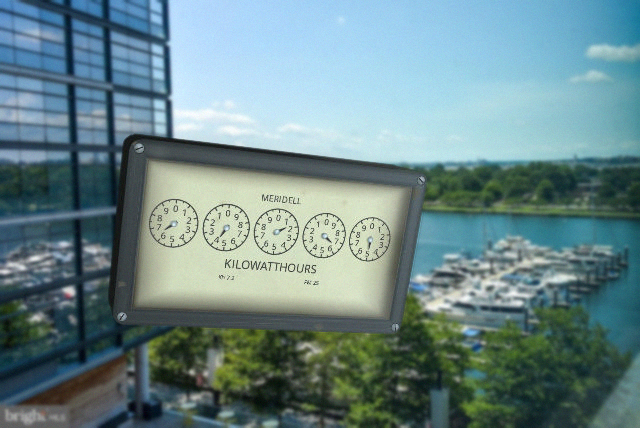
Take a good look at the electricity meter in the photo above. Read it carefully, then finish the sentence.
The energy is 64165 kWh
